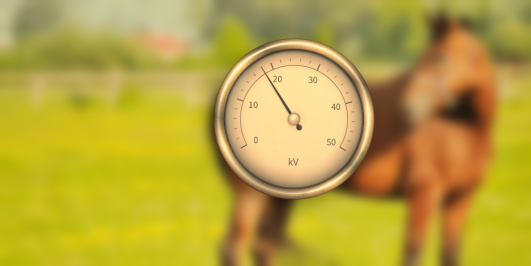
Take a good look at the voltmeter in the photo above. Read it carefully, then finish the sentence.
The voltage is 18 kV
